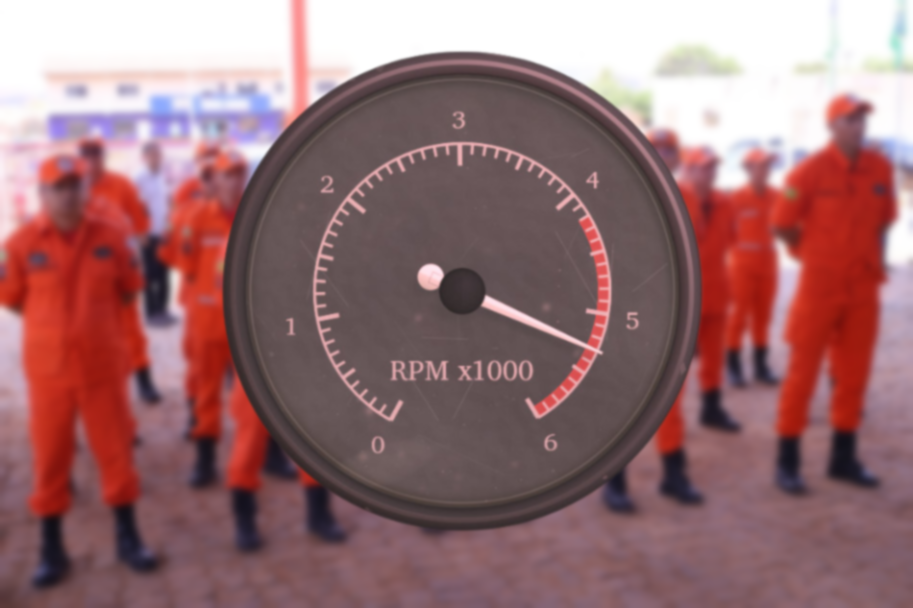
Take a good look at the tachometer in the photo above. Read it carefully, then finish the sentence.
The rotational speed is 5300 rpm
